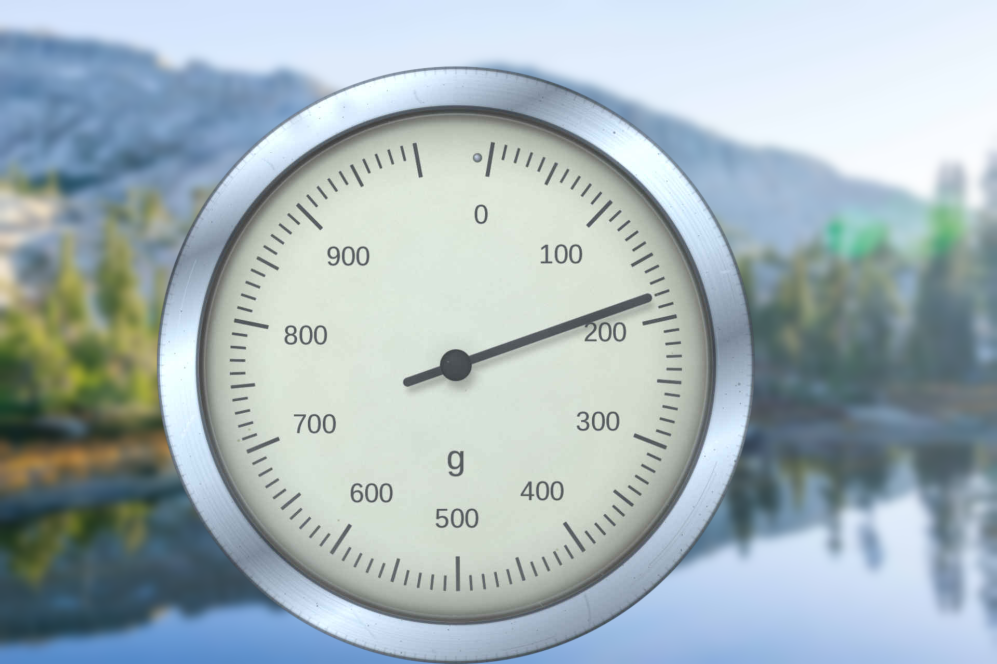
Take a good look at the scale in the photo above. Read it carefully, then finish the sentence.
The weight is 180 g
